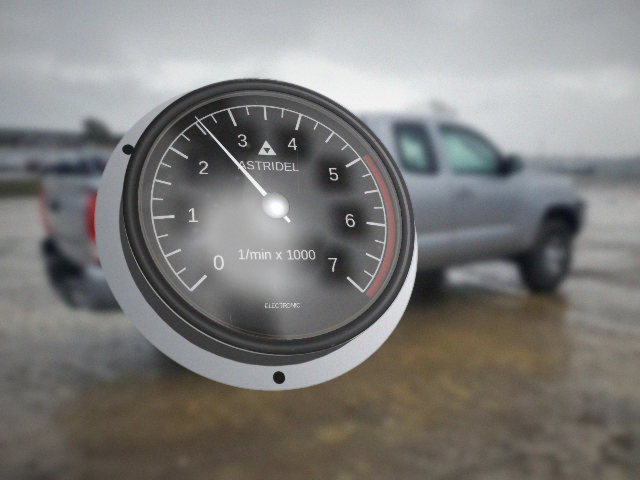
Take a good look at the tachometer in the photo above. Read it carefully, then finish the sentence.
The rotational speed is 2500 rpm
